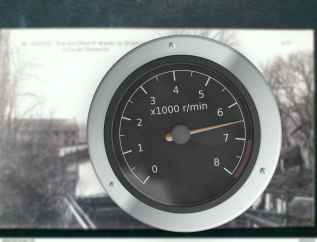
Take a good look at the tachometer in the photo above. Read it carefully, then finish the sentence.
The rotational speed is 6500 rpm
